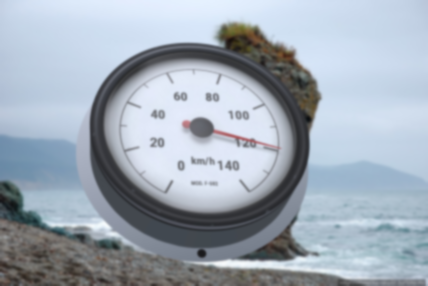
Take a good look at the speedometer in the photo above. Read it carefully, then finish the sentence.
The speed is 120 km/h
